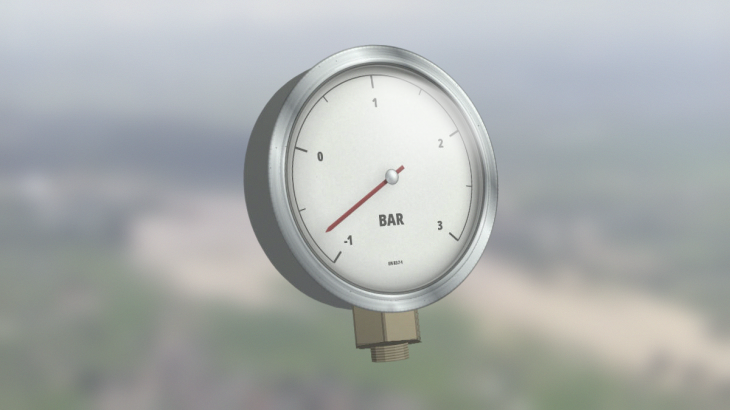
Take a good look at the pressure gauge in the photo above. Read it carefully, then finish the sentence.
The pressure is -0.75 bar
